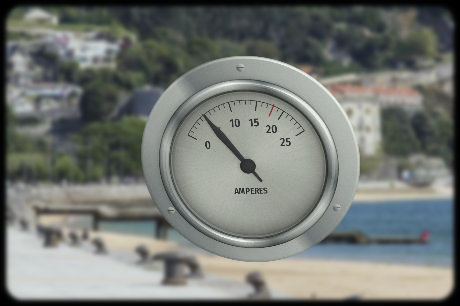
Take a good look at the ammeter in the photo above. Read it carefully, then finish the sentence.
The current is 5 A
